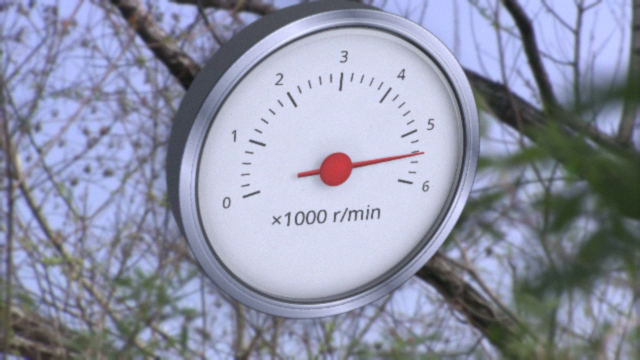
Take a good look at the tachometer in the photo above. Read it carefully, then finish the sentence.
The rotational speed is 5400 rpm
